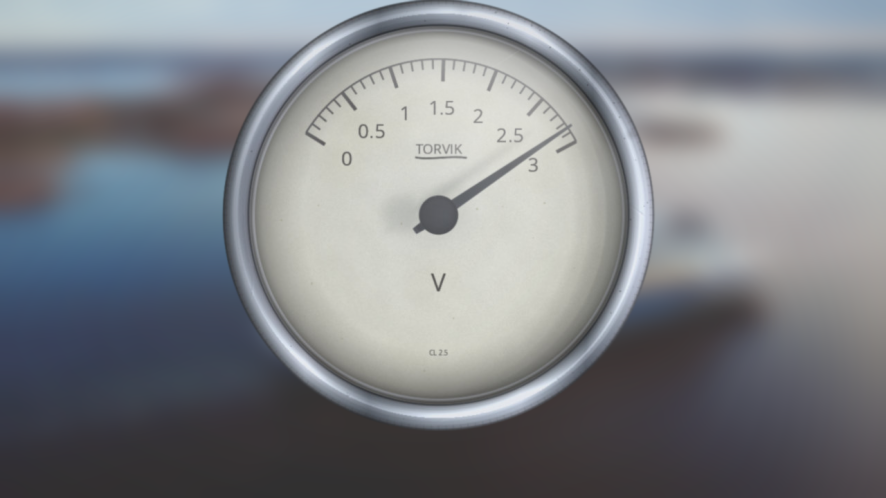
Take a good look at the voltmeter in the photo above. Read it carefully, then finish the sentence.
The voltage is 2.85 V
